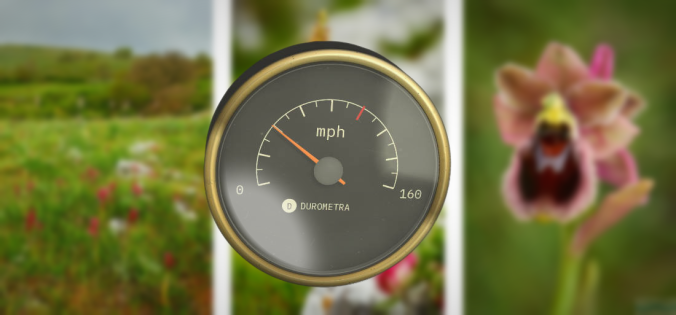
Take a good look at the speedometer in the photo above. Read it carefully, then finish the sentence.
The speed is 40 mph
